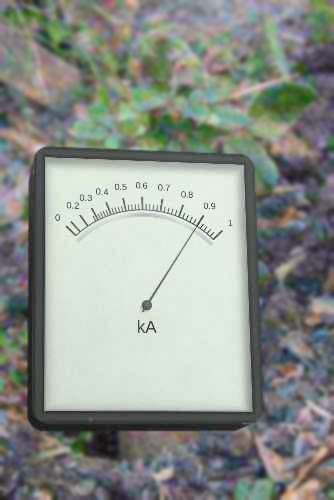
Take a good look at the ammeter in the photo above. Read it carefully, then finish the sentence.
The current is 0.9 kA
